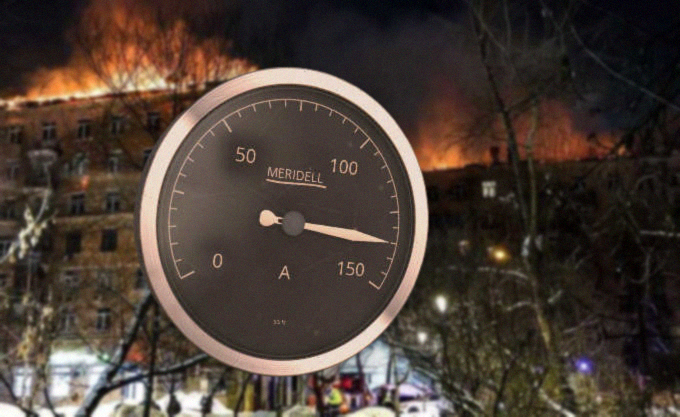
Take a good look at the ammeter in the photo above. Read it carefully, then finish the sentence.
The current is 135 A
